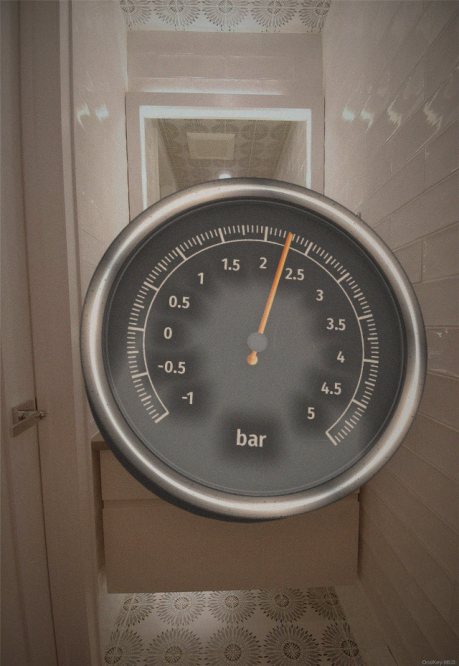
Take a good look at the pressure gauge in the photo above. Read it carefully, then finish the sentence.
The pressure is 2.25 bar
